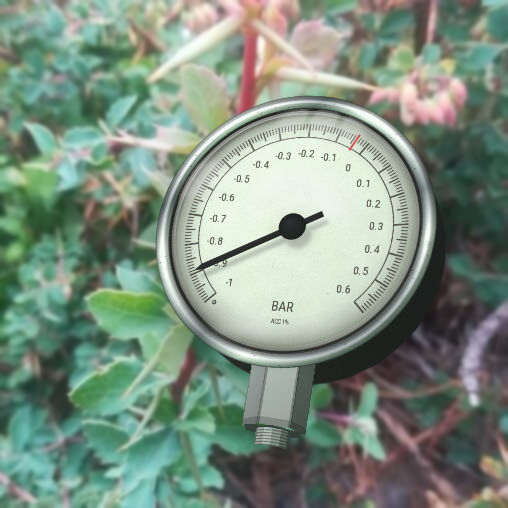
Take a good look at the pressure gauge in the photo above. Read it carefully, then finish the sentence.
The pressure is -0.9 bar
